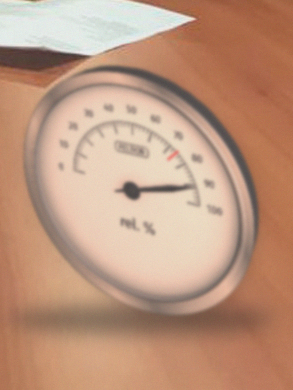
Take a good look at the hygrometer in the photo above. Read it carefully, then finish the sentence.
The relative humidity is 90 %
